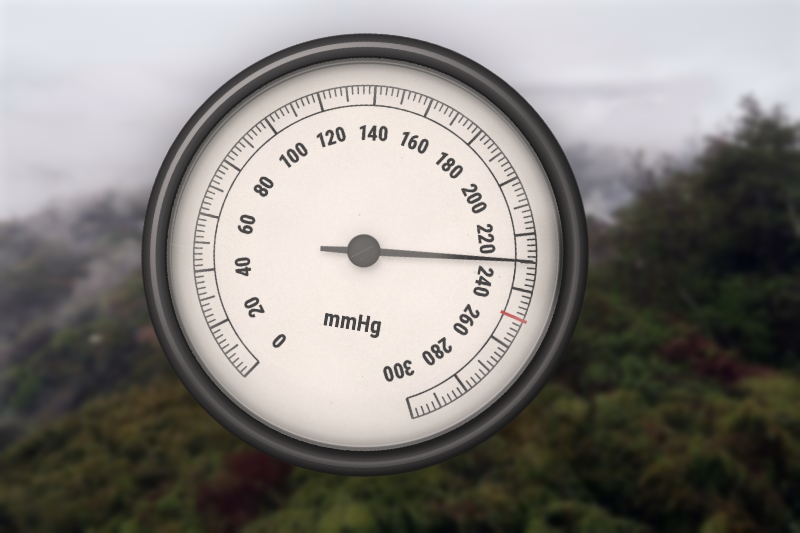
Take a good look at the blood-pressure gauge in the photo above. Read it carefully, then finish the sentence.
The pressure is 230 mmHg
